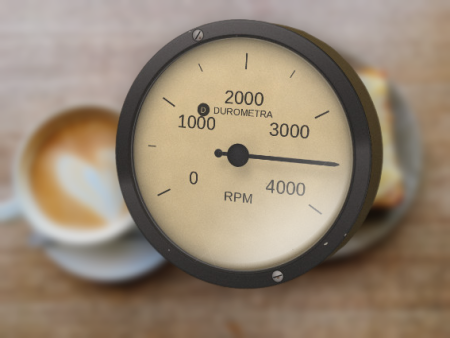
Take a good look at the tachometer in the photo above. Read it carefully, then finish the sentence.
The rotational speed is 3500 rpm
